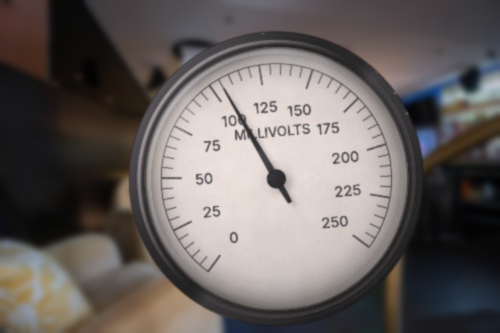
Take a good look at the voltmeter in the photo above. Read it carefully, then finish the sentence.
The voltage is 105 mV
